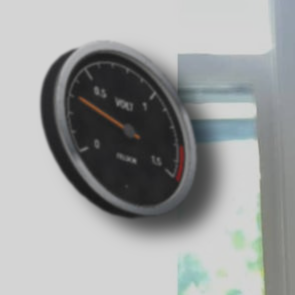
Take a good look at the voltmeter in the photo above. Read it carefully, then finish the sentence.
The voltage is 0.3 V
